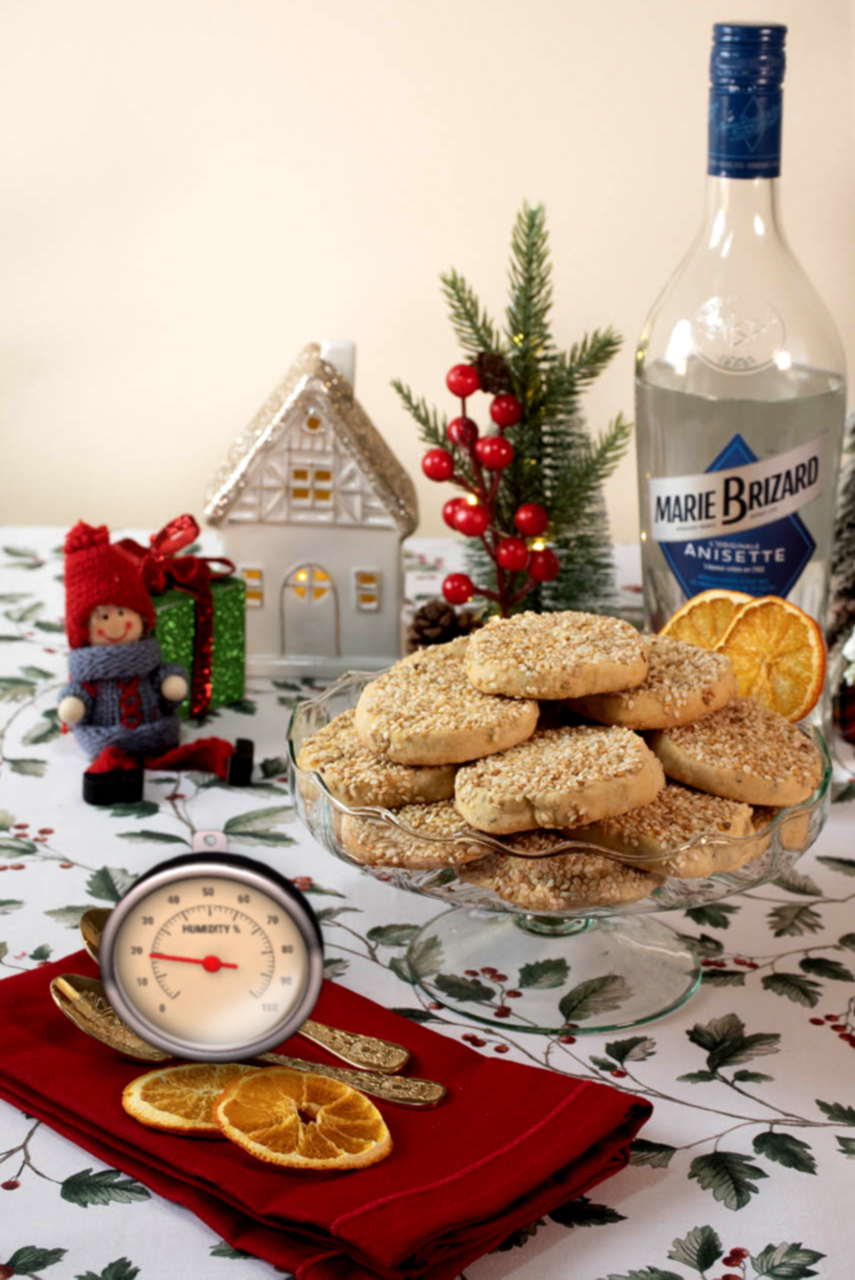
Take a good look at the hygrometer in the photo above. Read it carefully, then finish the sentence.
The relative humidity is 20 %
